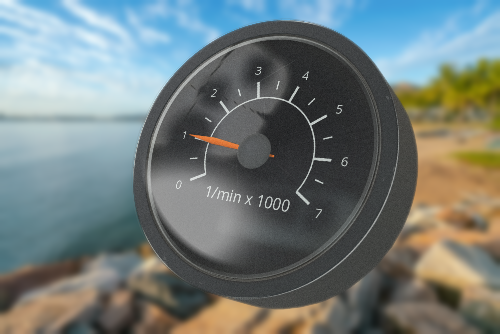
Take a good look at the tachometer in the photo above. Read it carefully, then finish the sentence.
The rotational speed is 1000 rpm
